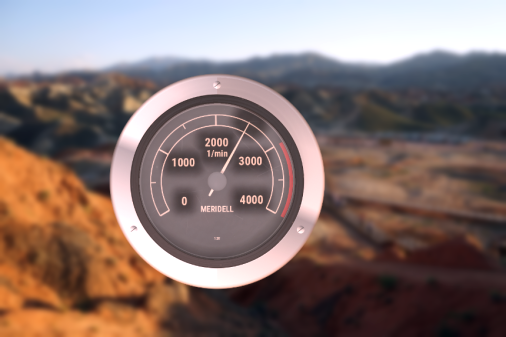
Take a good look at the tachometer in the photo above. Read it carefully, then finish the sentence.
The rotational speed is 2500 rpm
